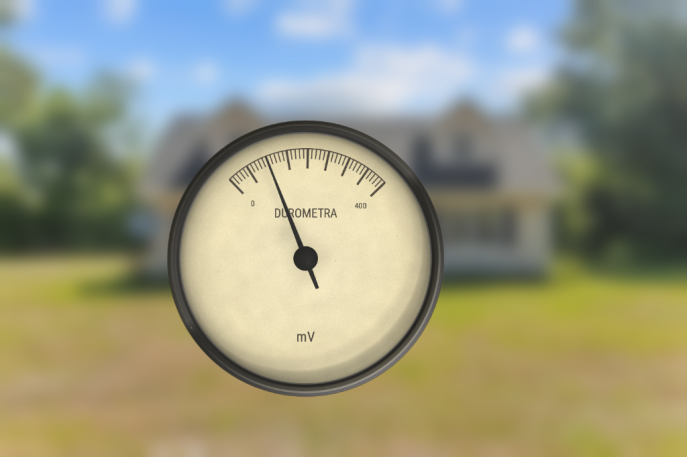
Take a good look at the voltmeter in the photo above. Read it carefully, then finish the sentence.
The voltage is 100 mV
